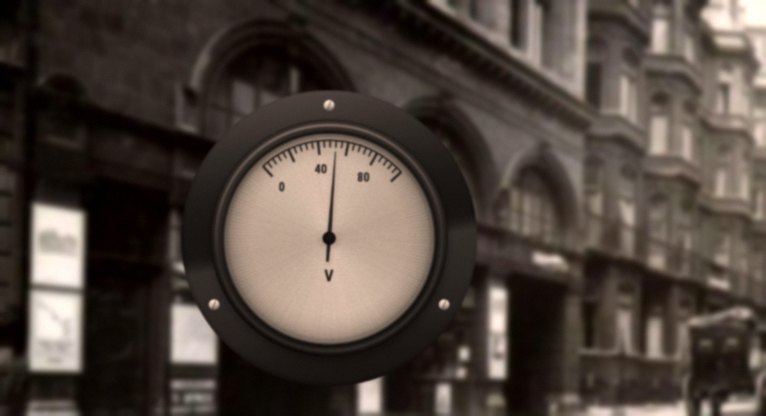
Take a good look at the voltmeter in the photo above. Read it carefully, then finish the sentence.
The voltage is 52 V
